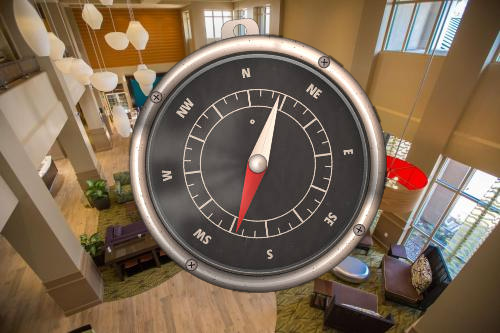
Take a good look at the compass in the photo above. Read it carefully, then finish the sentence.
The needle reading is 205 °
